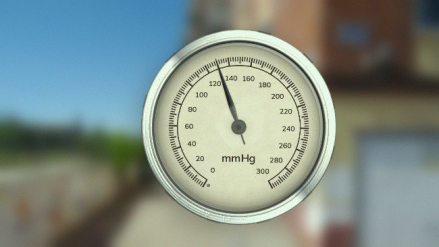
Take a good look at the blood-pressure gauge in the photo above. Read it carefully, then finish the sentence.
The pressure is 130 mmHg
